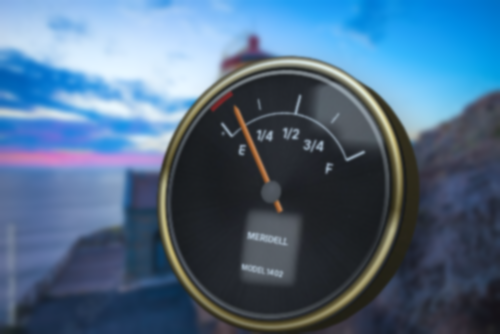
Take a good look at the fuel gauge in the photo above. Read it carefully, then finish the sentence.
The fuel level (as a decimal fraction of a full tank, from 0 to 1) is 0.125
